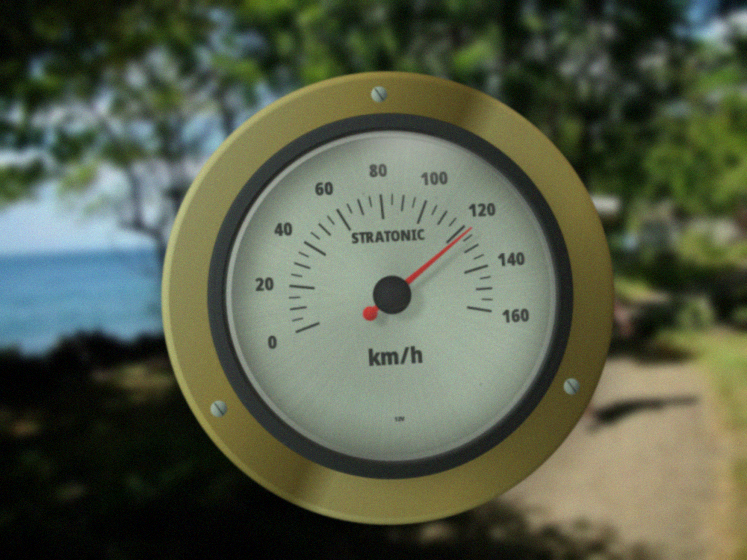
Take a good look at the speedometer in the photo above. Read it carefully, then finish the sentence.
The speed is 122.5 km/h
